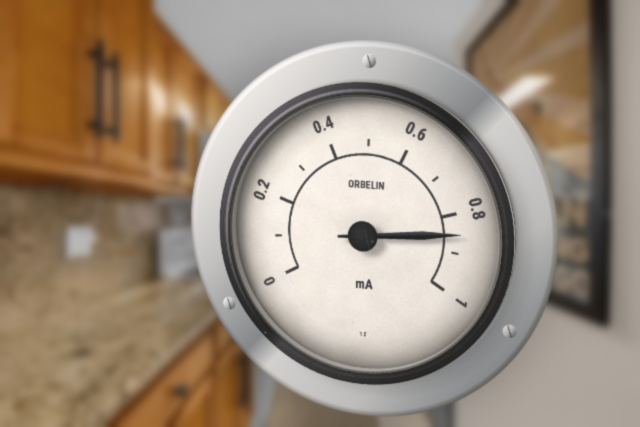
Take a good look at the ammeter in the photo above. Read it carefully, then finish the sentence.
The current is 0.85 mA
